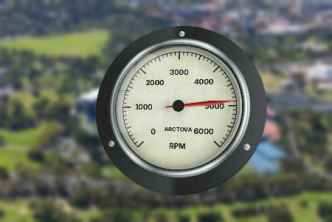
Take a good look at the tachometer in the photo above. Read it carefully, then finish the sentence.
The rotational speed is 4900 rpm
